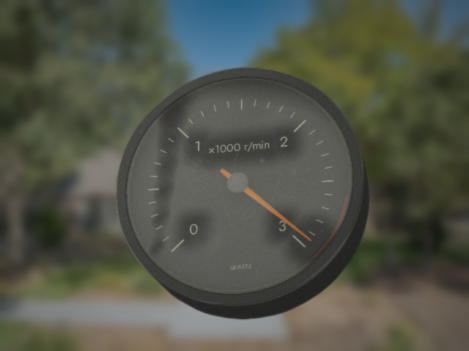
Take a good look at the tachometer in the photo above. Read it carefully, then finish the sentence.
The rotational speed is 2950 rpm
